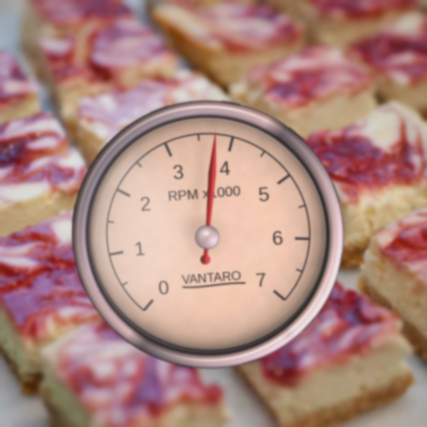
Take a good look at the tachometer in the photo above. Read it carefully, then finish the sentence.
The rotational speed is 3750 rpm
